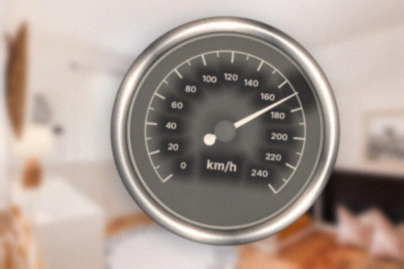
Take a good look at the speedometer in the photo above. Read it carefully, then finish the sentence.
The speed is 170 km/h
